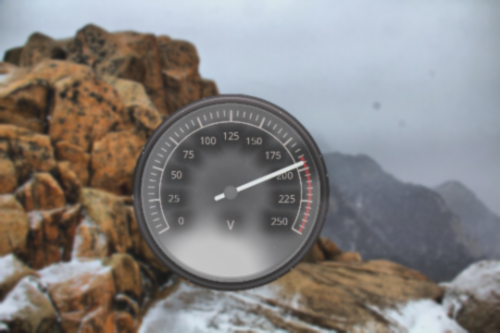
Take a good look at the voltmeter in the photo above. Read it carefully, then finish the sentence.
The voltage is 195 V
